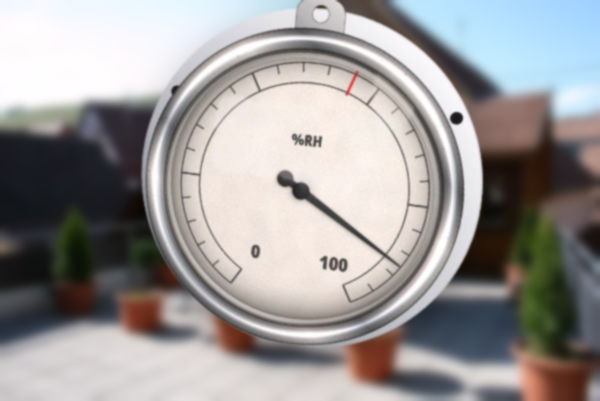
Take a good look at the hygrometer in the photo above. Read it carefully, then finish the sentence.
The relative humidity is 90 %
